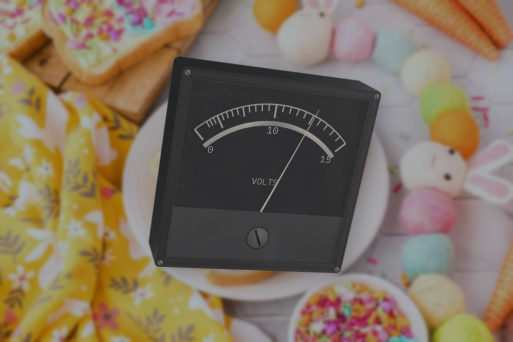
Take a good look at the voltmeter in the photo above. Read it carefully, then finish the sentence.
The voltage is 12.5 V
